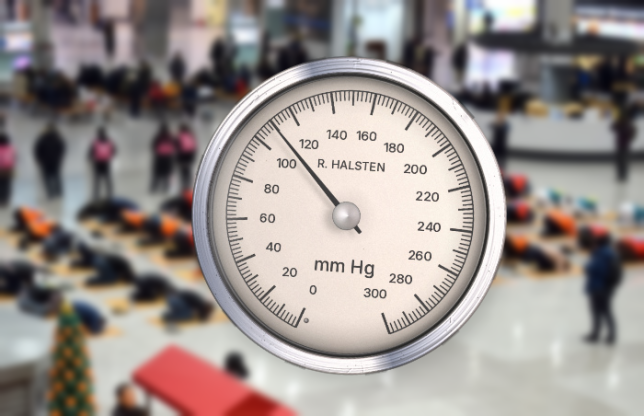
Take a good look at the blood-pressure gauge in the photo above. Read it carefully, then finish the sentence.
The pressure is 110 mmHg
